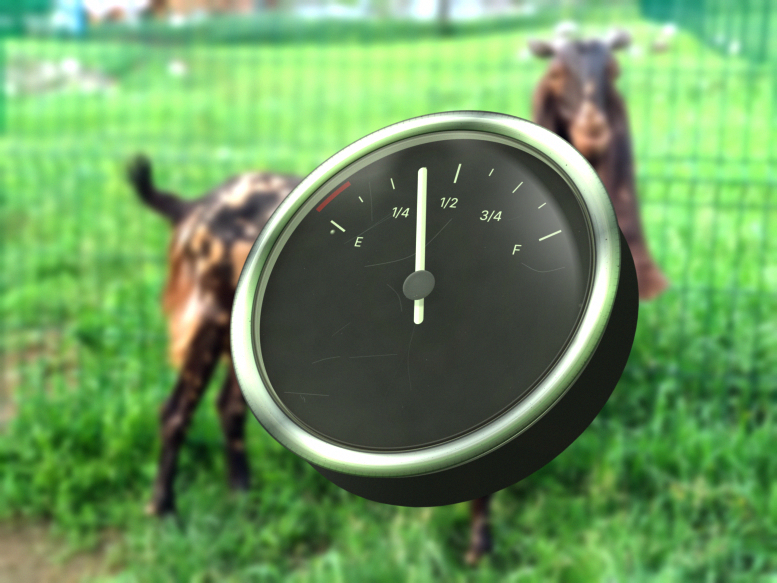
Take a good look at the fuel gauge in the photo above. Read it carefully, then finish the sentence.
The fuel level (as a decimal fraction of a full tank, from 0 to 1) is 0.375
